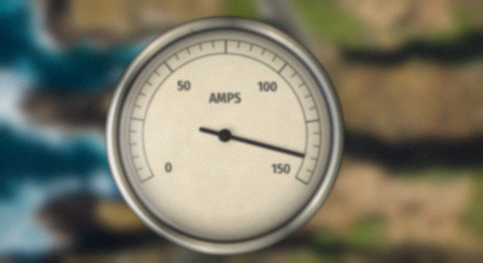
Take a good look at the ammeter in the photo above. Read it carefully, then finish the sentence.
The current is 140 A
